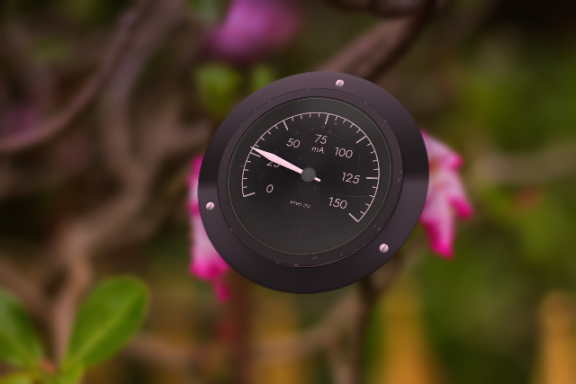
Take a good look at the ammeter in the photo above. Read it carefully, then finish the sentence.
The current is 27.5 mA
